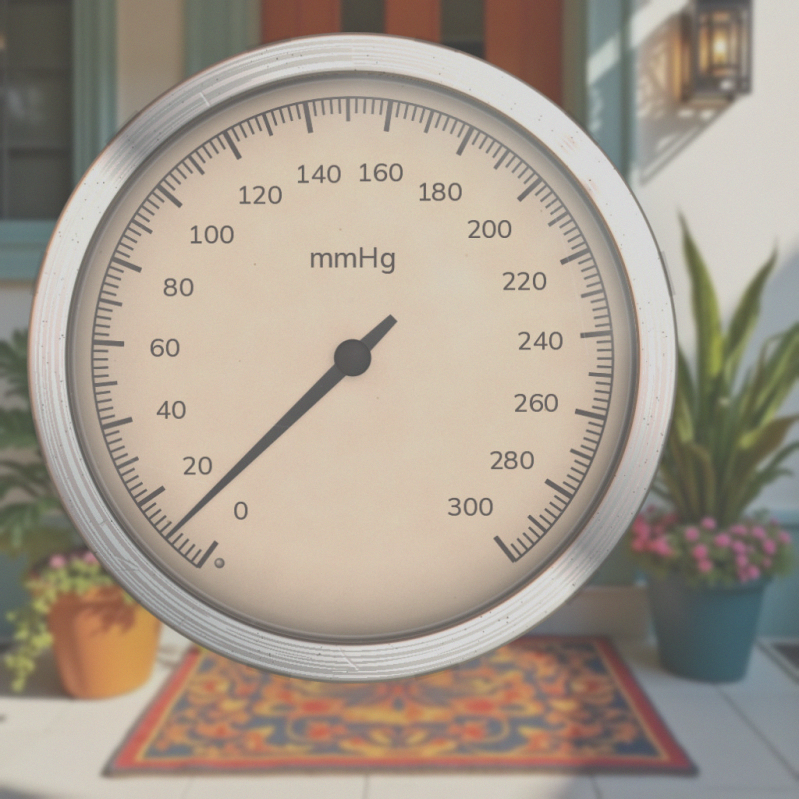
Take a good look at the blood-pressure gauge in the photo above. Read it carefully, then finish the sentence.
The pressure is 10 mmHg
